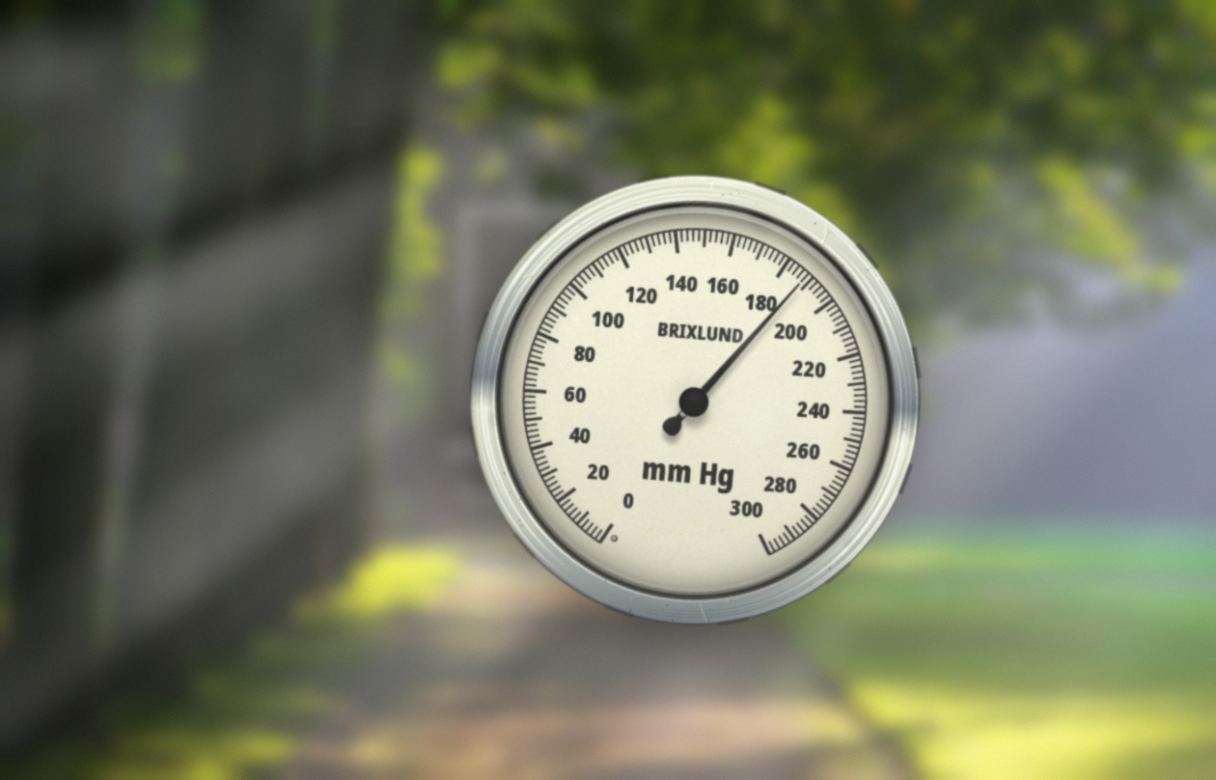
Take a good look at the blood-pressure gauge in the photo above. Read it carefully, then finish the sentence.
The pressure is 188 mmHg
